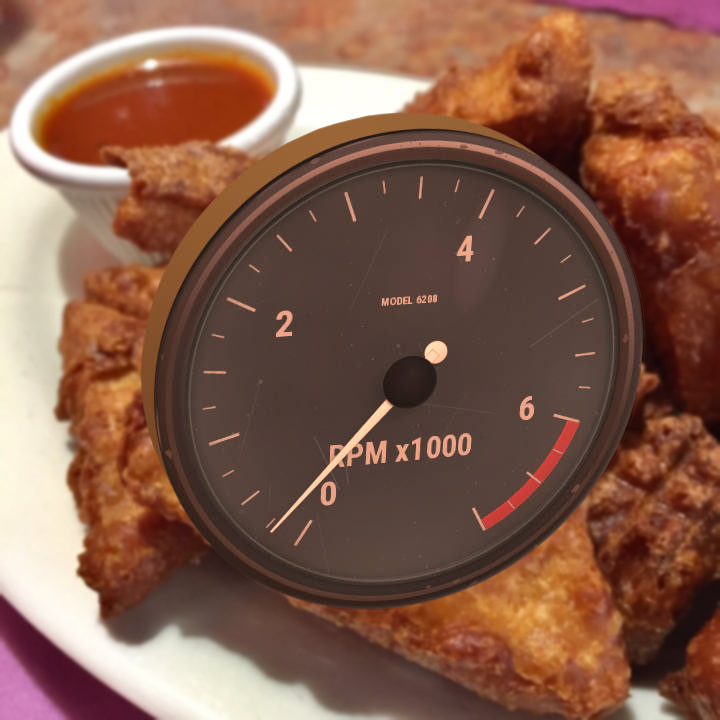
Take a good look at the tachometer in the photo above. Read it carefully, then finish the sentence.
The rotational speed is 250 rpm
